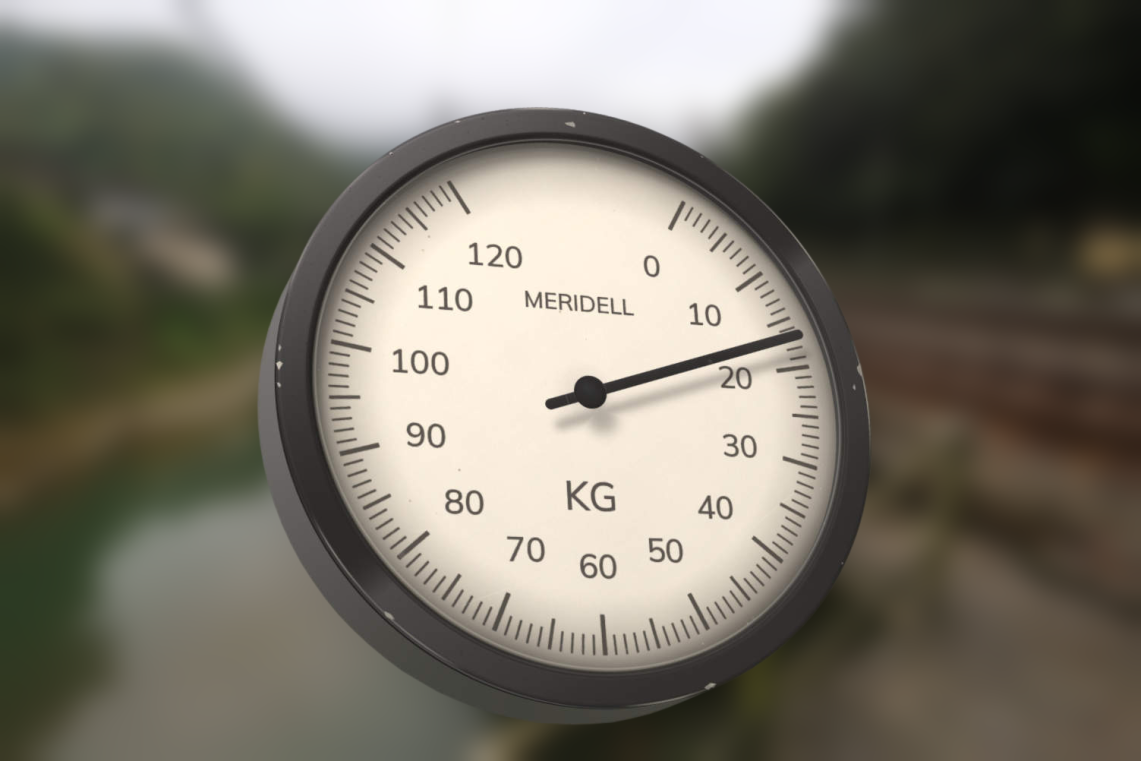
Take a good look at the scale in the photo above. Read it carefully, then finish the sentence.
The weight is 17 kg
